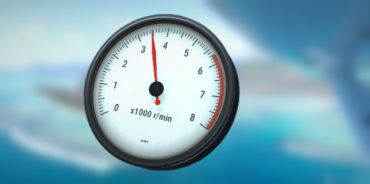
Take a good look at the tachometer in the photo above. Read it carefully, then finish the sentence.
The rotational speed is 3500 rpm
